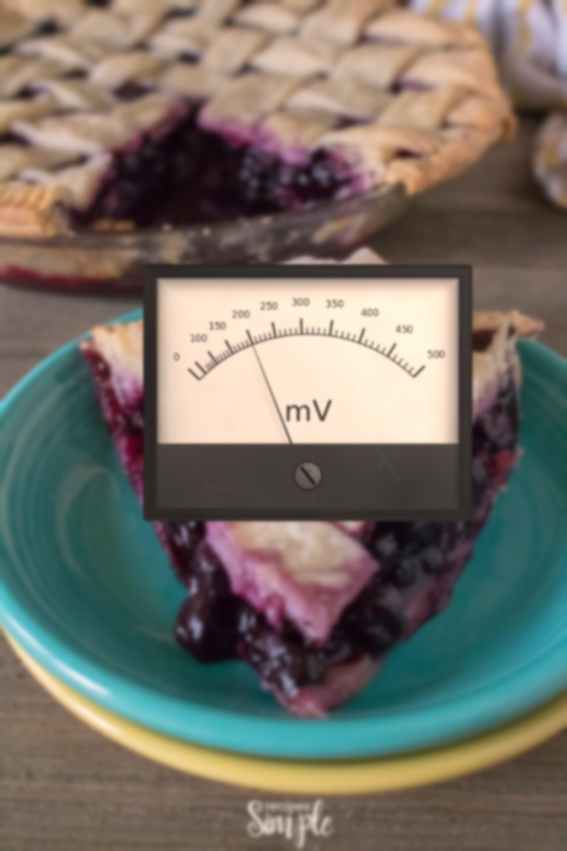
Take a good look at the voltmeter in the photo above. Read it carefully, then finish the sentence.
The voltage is 200 mV
